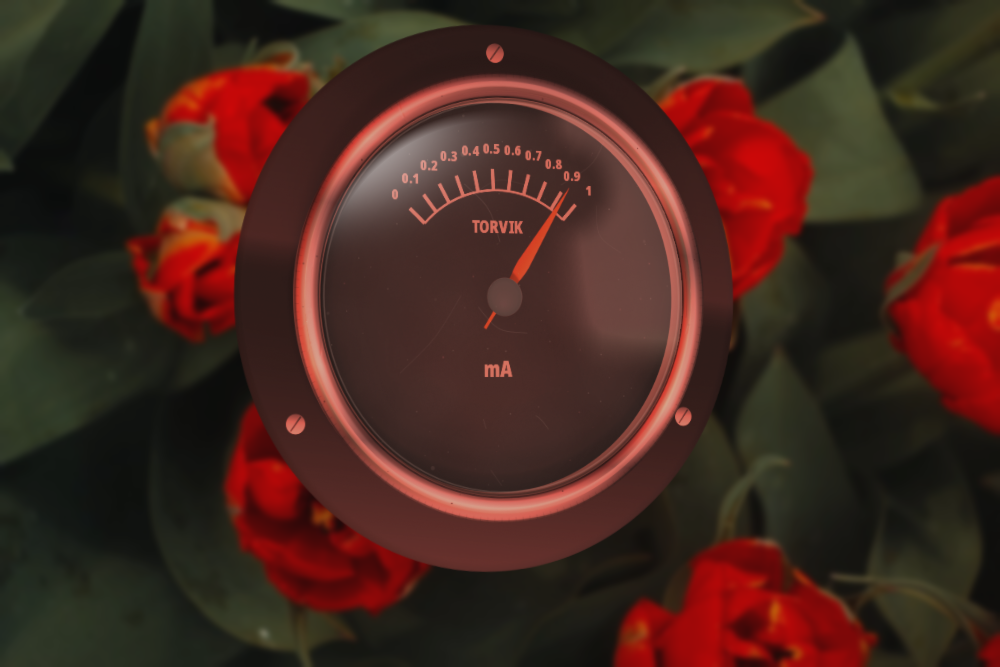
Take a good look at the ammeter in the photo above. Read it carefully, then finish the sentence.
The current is 0.9 mA
